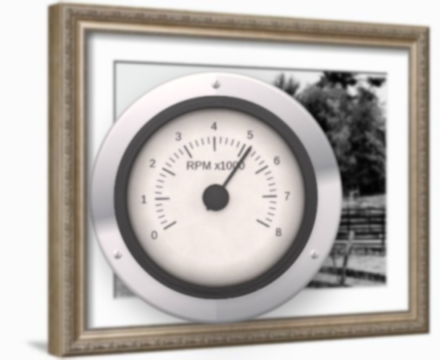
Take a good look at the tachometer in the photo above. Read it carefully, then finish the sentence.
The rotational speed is 5200 rpm
